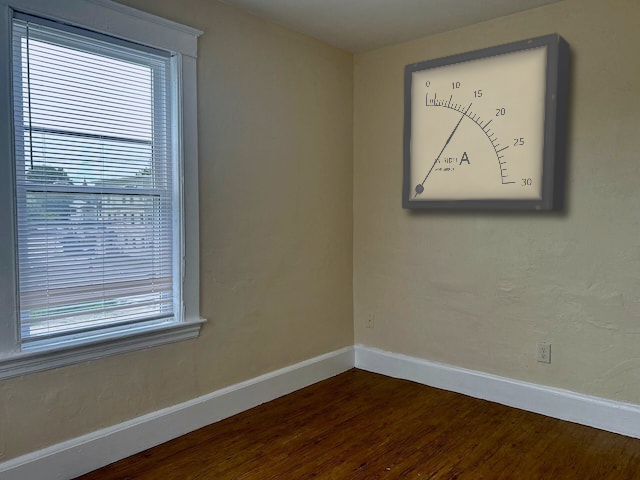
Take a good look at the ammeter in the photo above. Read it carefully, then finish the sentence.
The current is 15 A
